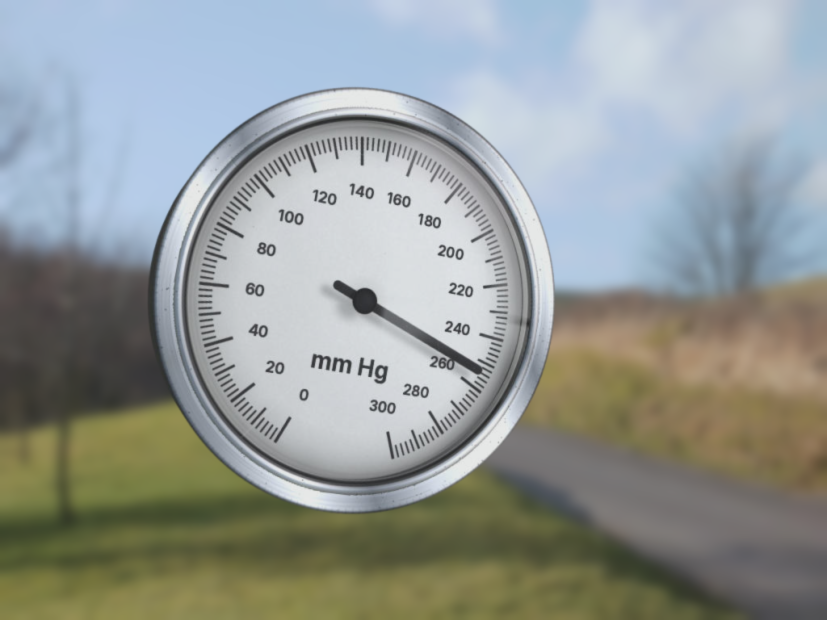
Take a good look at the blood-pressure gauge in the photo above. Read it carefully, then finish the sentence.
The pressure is 254 mmHg
